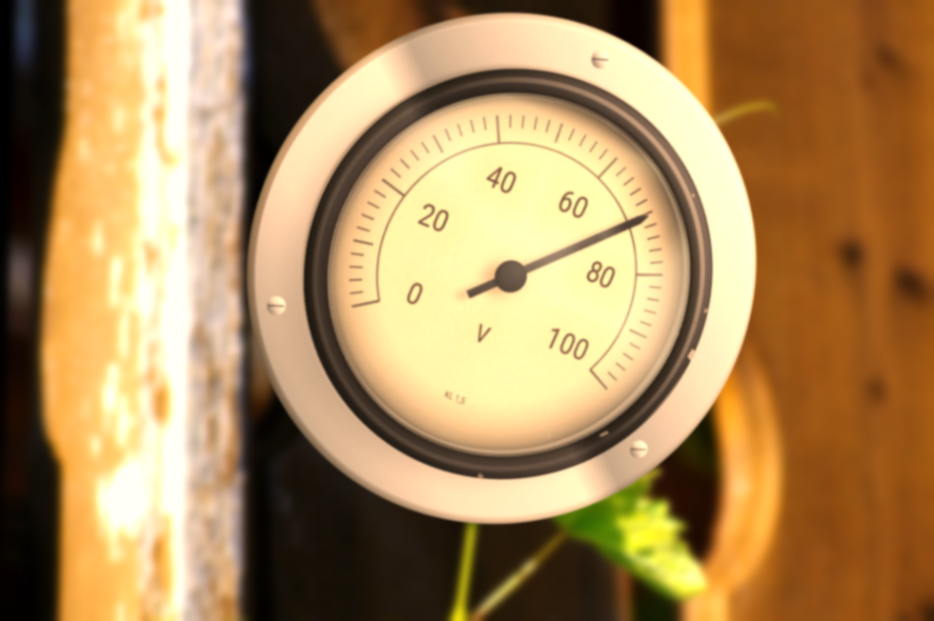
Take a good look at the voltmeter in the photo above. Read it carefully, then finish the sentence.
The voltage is 70 V
